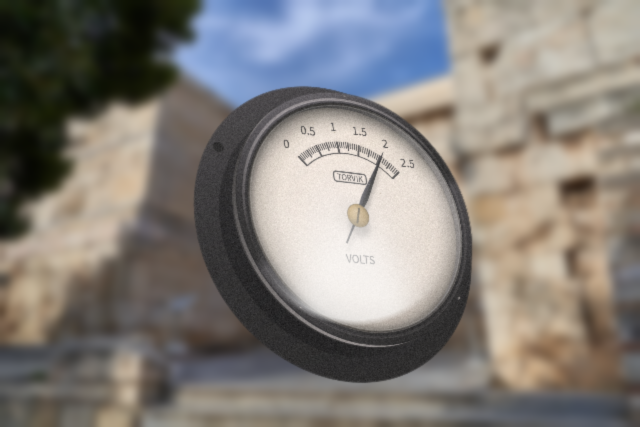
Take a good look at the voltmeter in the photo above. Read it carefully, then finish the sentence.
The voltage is 2 V
